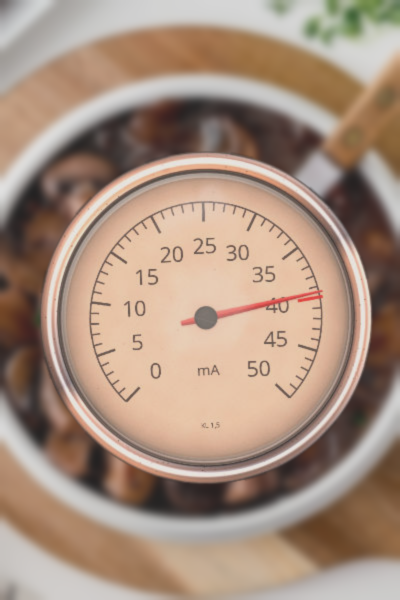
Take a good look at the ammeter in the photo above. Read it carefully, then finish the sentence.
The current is 39.5 mA
